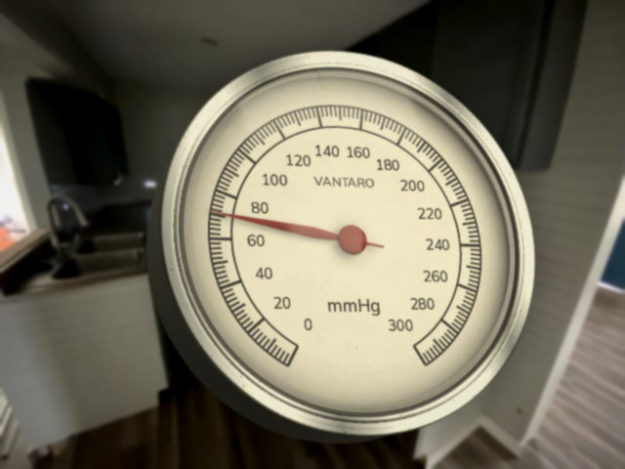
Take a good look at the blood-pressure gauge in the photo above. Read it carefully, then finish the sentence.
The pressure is 70 mmHg
